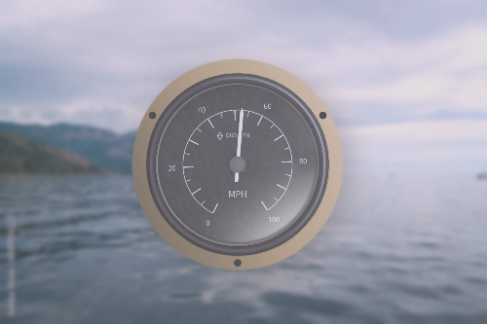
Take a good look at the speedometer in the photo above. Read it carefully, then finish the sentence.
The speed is 52.5 mph
